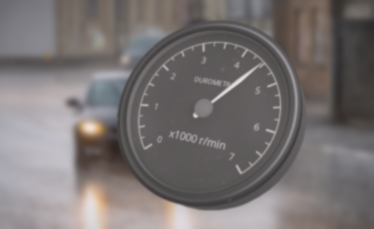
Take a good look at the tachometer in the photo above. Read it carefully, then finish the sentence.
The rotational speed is 4500 rpm
